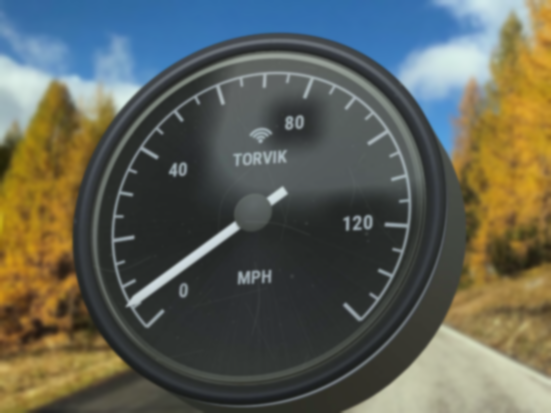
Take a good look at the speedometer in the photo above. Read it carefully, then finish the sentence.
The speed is 5 mph
